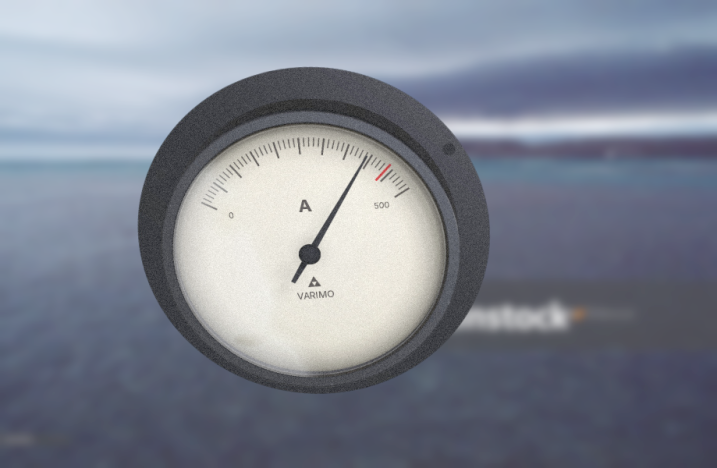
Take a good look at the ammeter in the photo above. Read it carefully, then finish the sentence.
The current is 390 A
